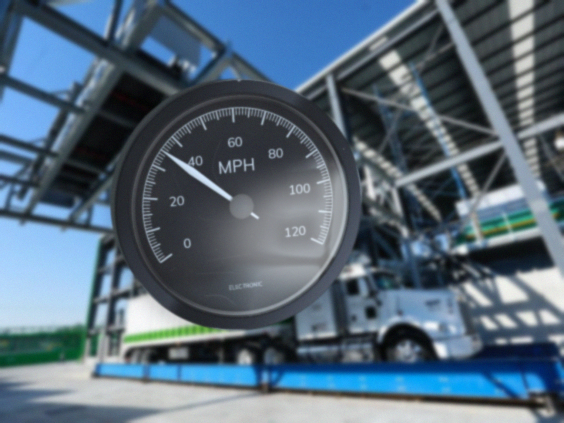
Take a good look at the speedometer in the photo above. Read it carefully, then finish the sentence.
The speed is 35 mph
